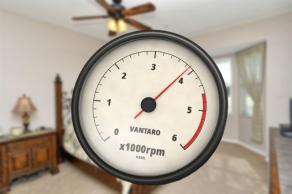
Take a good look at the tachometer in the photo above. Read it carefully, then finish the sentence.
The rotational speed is 3900 rpm
